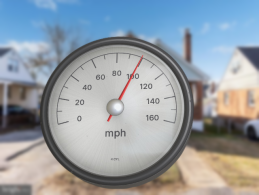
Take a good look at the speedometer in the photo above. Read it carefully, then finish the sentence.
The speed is 100 mph
